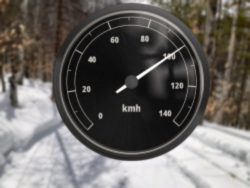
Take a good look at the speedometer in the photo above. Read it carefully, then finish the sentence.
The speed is 100 km/h
